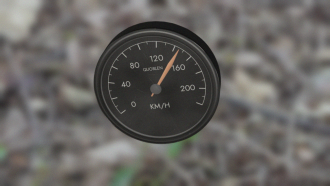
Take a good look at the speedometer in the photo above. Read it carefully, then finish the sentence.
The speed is 145 km/h
